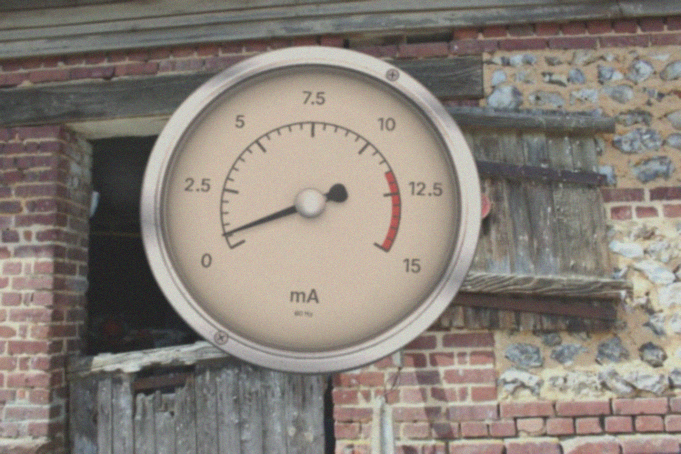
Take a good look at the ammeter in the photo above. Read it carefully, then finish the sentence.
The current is 0.5 mA
